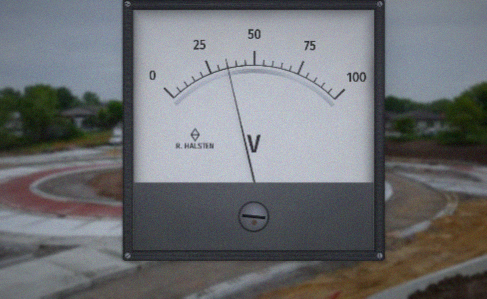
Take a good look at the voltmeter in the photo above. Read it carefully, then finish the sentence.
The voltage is 35 V
